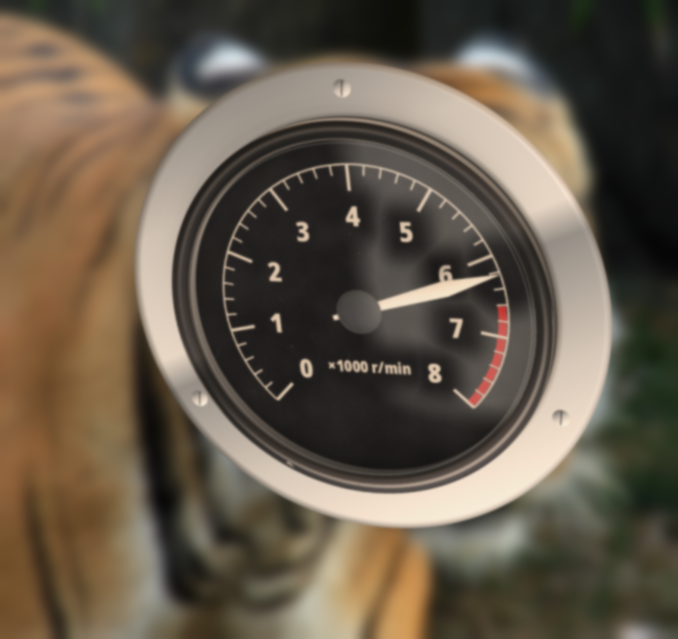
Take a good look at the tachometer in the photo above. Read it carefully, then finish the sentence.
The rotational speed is 6200 rpm
